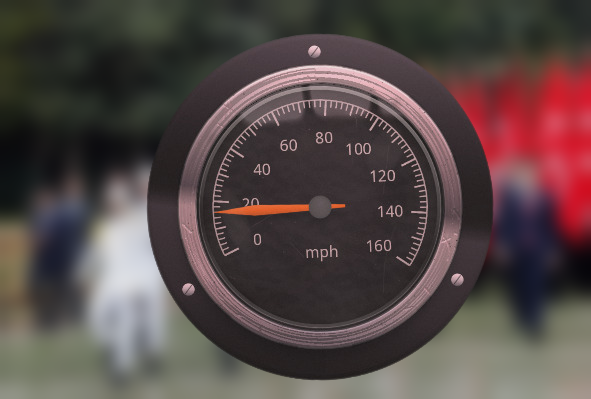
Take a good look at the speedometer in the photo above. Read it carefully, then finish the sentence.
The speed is 16 mph
